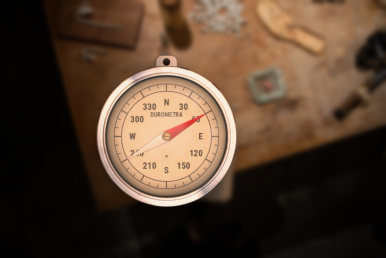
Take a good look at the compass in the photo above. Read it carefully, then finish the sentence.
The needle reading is 60 °
